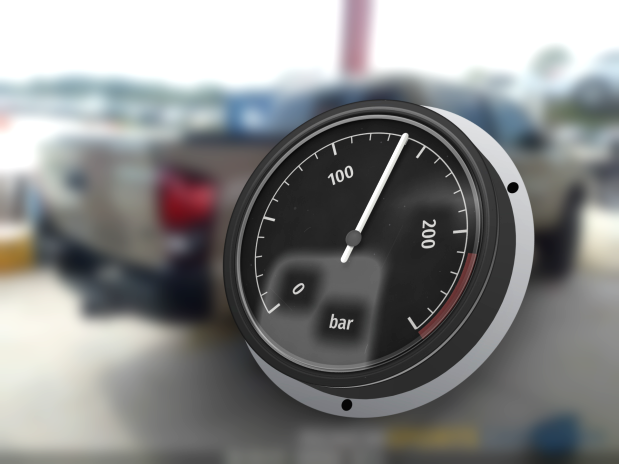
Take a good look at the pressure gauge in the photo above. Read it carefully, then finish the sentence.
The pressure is 140 bar
